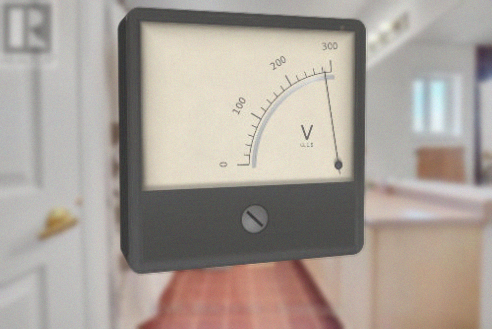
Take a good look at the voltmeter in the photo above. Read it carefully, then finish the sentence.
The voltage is 280 V
